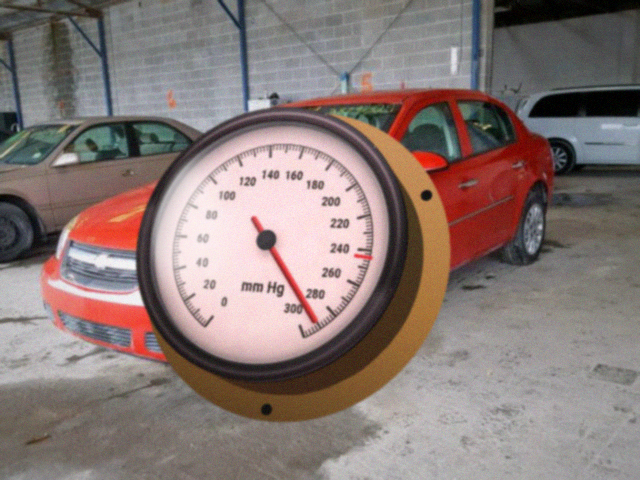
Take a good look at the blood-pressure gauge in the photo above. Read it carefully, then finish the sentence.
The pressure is 290 mmHg
